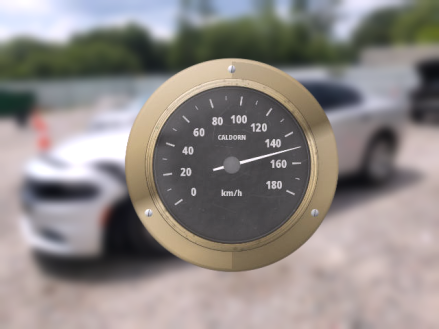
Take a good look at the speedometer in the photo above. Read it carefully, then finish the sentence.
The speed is 150 km/h
